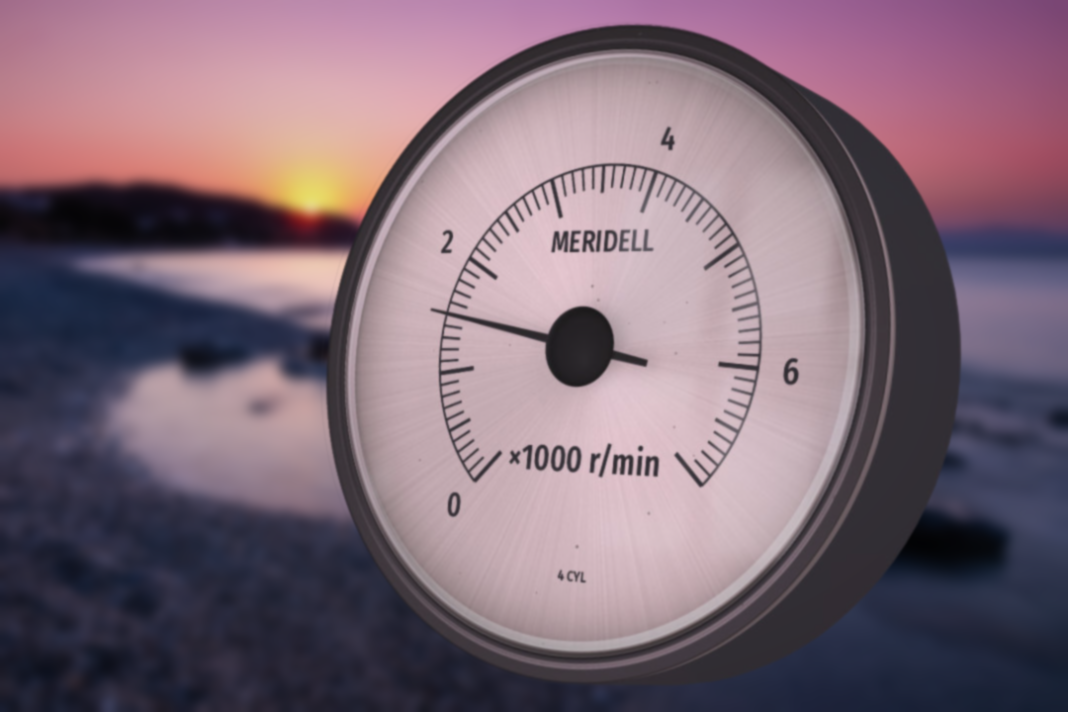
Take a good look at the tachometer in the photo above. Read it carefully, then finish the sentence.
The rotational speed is 1500 rpm
